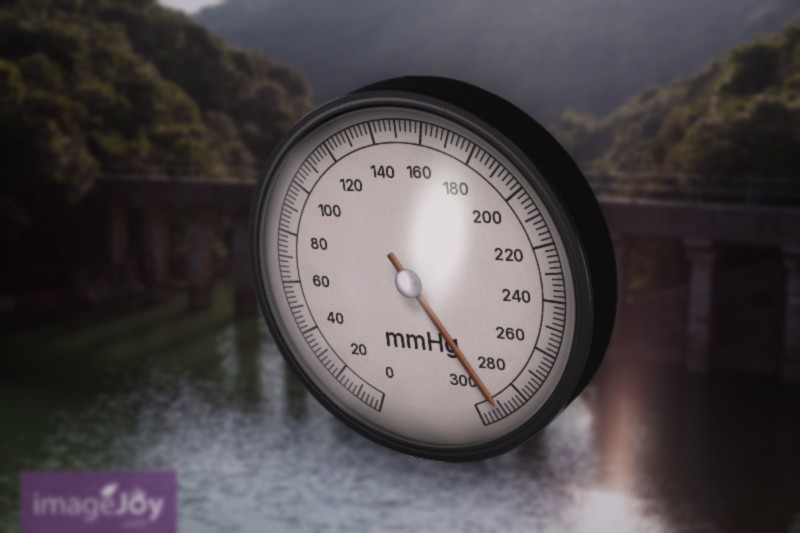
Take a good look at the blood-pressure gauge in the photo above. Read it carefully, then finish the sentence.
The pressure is 290 mmHg
